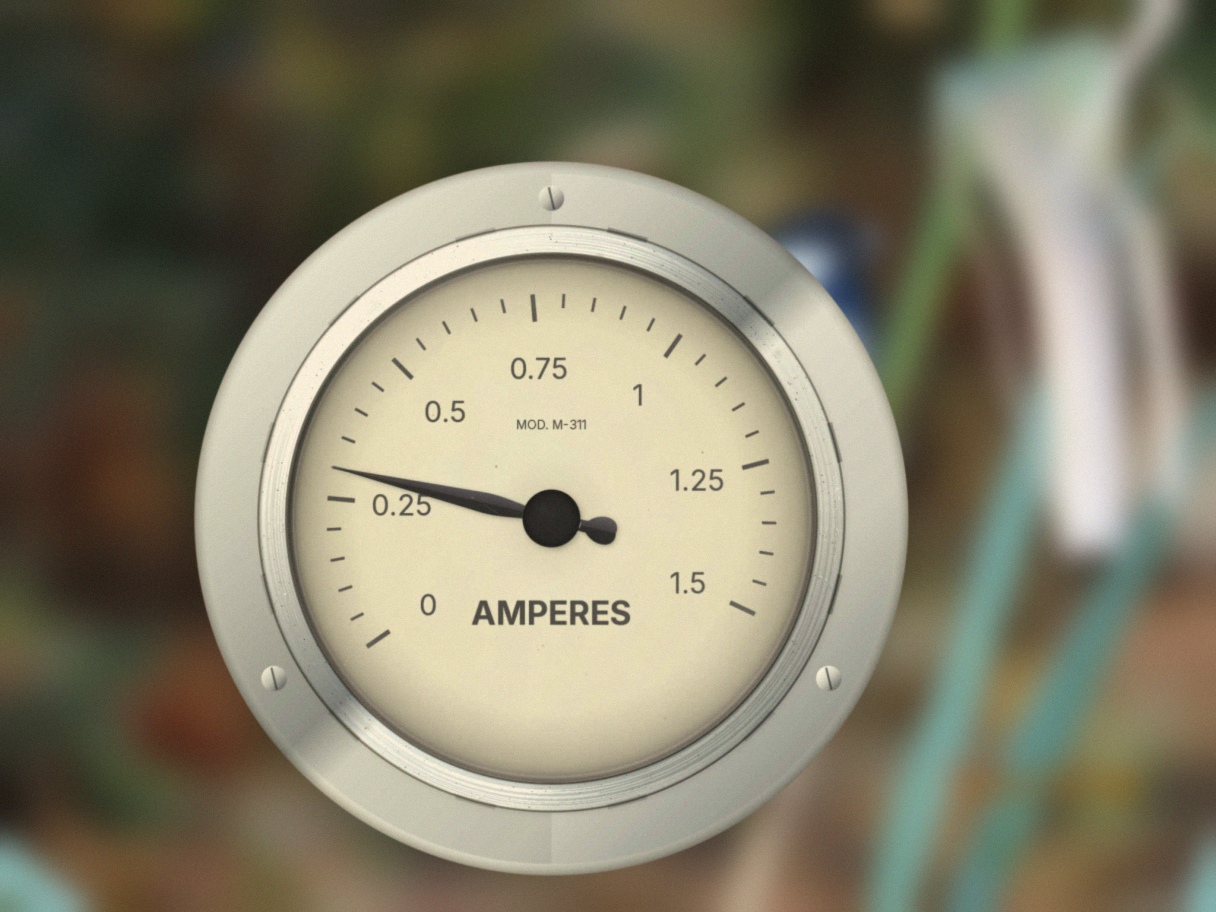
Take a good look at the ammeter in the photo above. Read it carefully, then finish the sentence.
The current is 0.3 A
